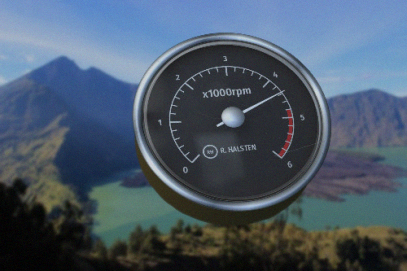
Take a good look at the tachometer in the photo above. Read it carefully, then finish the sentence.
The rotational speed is 4400 rpm
